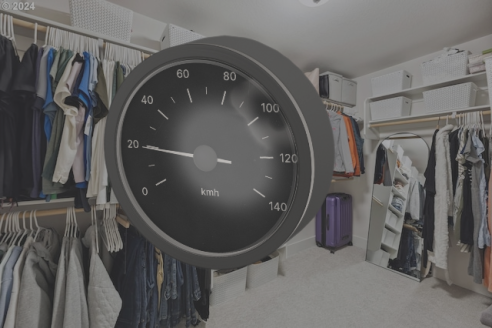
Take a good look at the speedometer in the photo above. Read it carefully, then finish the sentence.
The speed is 20 km/h
